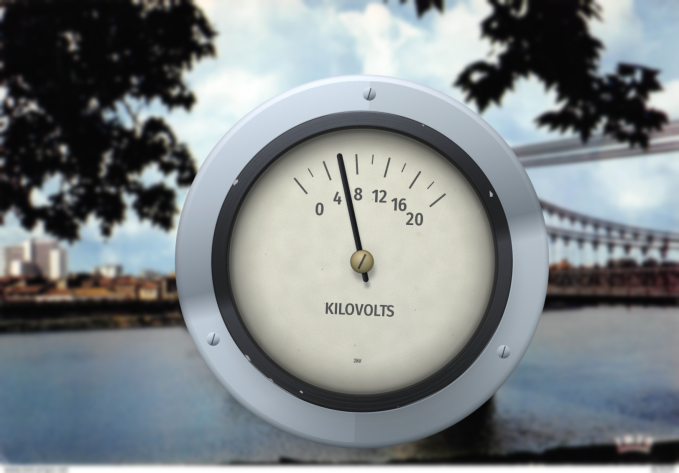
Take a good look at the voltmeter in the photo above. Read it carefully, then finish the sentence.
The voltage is 6 kV
